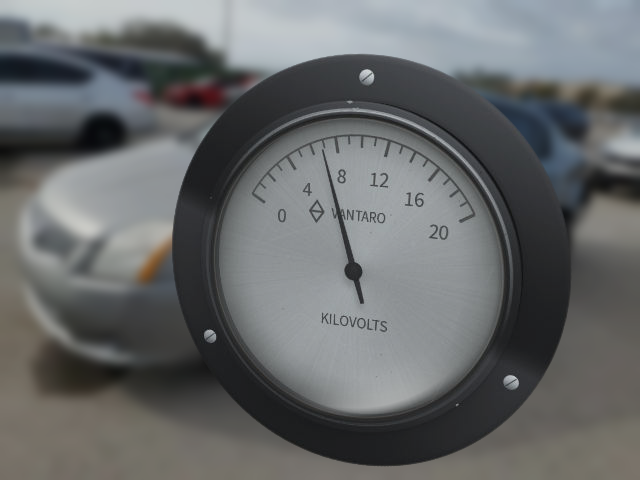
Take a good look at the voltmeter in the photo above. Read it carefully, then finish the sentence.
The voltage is 7 kV
